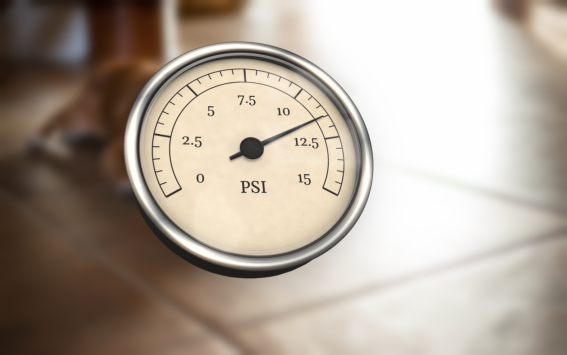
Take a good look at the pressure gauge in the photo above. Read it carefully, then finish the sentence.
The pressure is 11.5 psi
